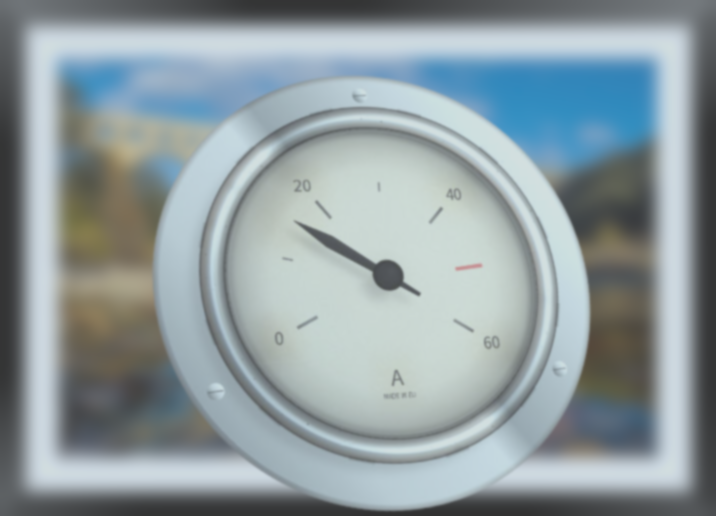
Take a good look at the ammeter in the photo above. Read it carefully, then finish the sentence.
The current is 15 A
